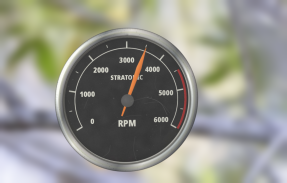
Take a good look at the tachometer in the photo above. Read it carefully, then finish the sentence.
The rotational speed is 3500 rpm
